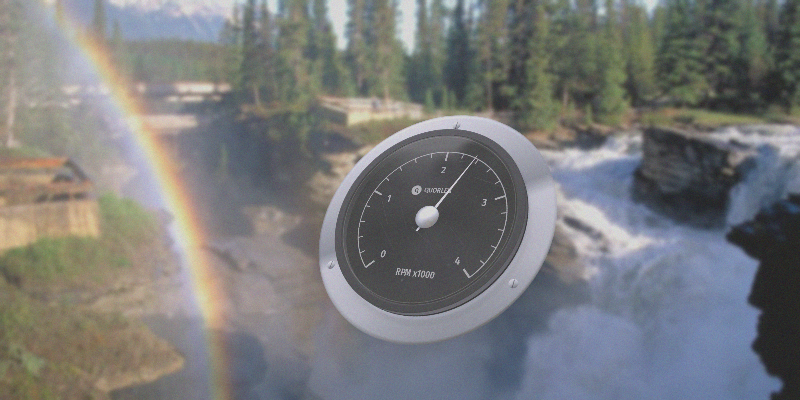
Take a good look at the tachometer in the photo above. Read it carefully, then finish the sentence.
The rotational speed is 2400 rpm
